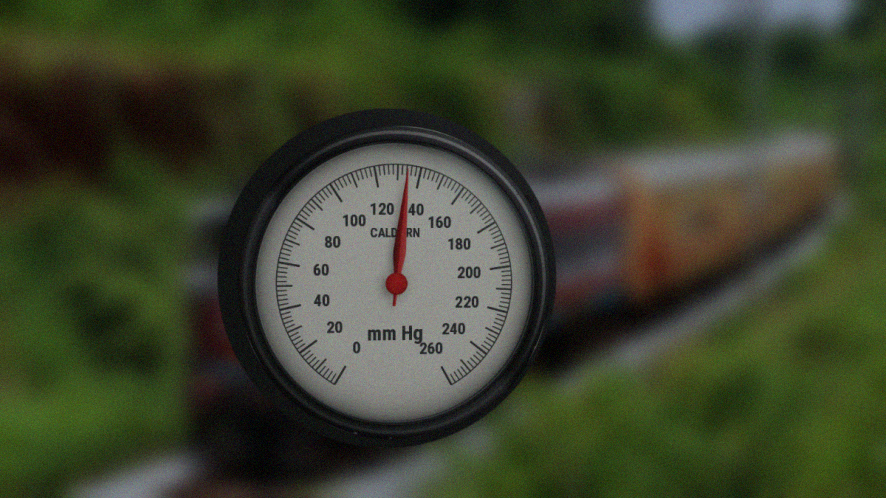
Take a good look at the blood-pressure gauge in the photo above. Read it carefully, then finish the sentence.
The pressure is 134 mmHg
